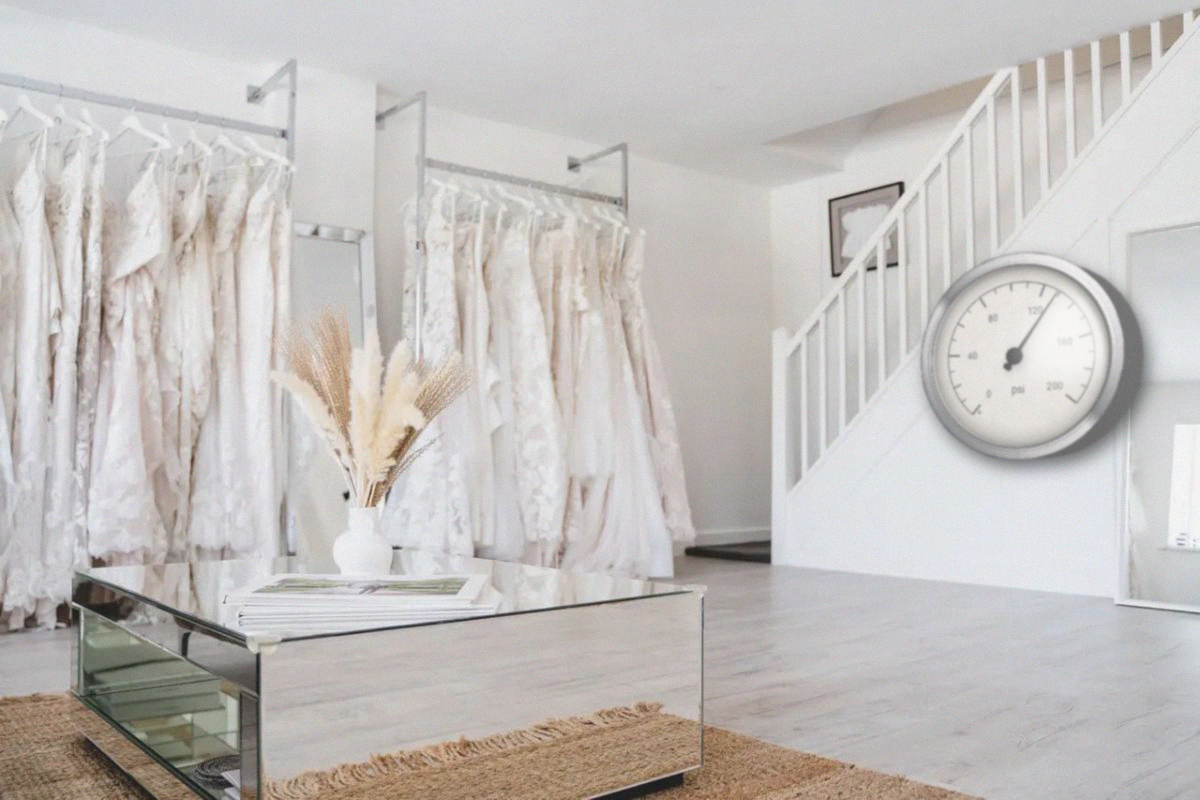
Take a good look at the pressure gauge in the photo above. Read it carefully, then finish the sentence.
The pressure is 130 psi
